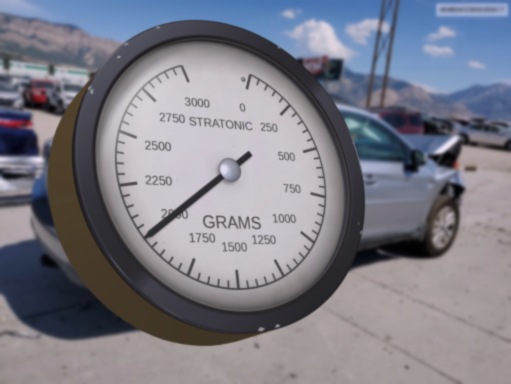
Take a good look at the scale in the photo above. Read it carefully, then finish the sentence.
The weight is 2000 g
